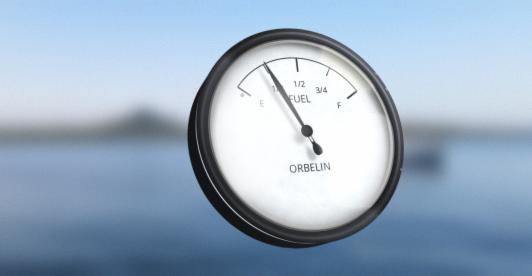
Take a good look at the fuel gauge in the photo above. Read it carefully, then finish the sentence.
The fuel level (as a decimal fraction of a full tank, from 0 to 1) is 0.25
